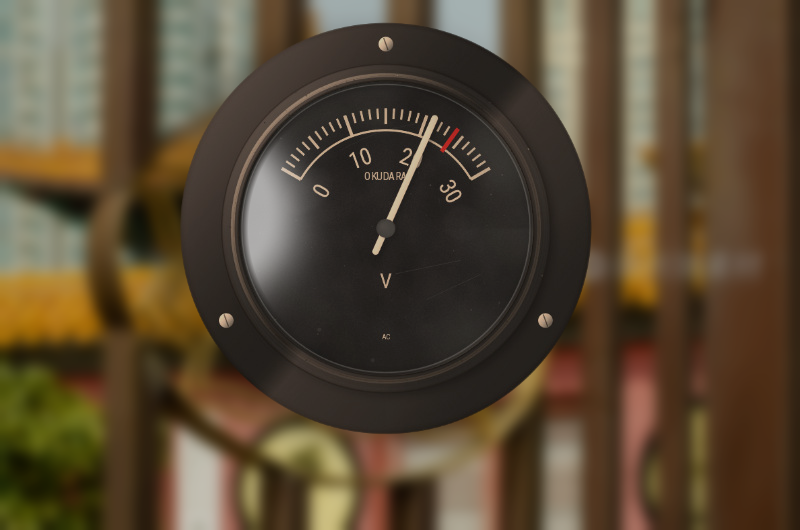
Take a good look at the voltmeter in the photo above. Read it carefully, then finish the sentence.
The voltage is 21 V
